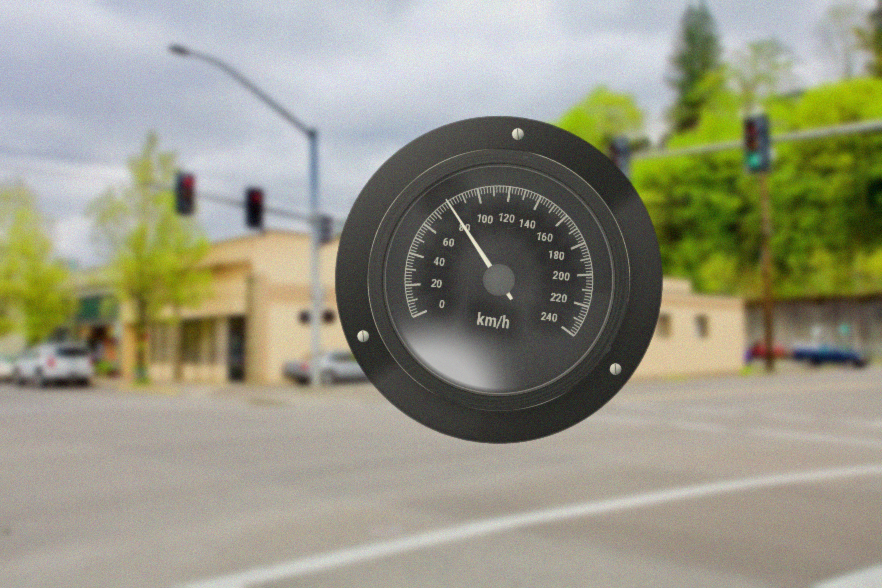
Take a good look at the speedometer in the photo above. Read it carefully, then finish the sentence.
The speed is 80 km/h
